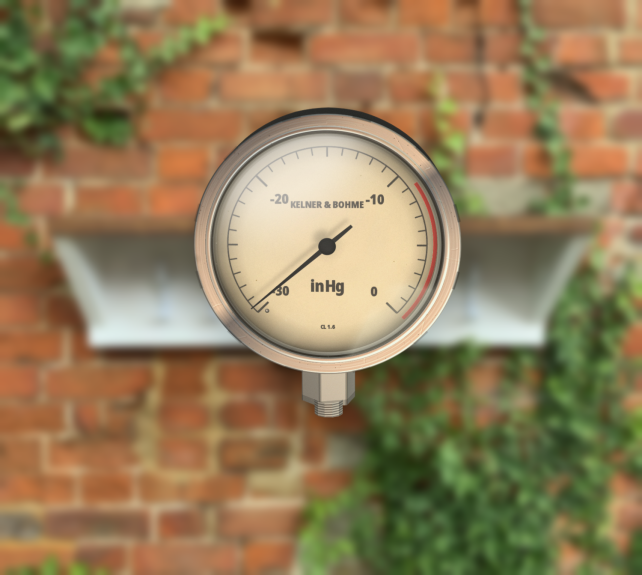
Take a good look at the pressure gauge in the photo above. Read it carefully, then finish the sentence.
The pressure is -29.5 inHg
